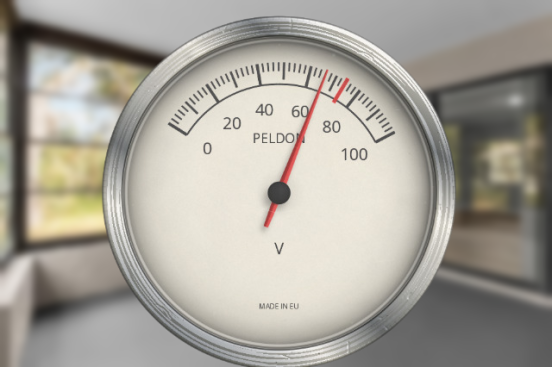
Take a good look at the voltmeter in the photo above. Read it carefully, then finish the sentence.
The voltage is 66 V
